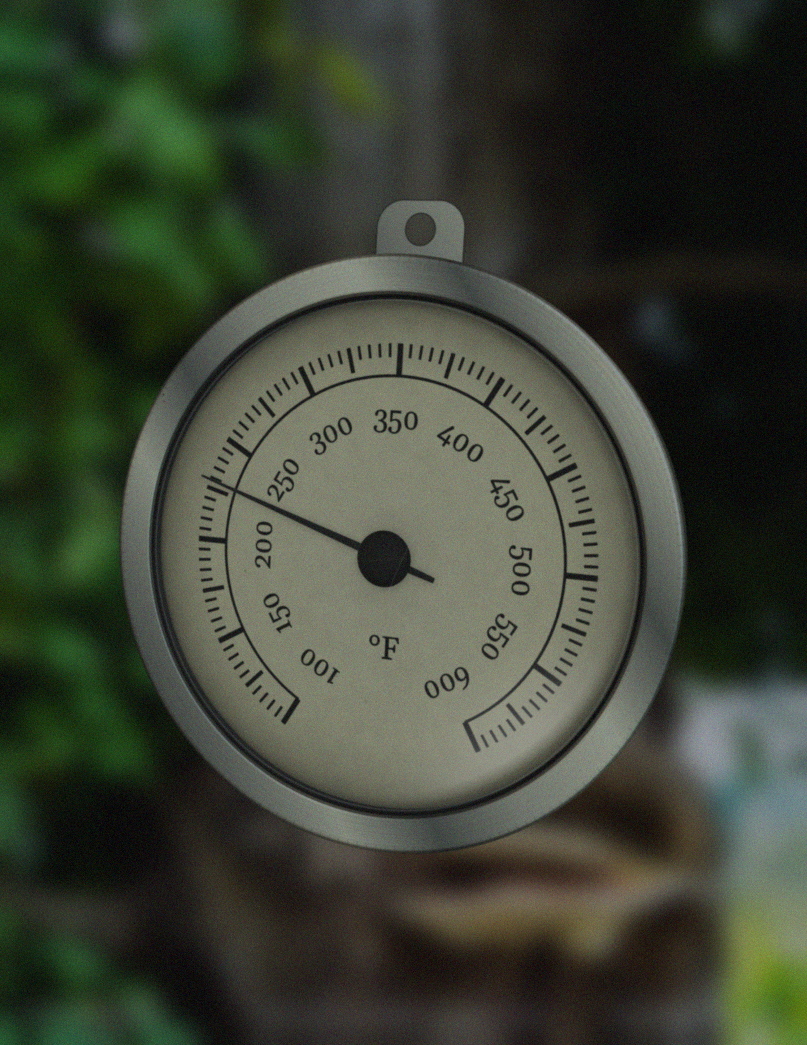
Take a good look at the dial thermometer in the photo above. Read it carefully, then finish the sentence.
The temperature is 230 °F
